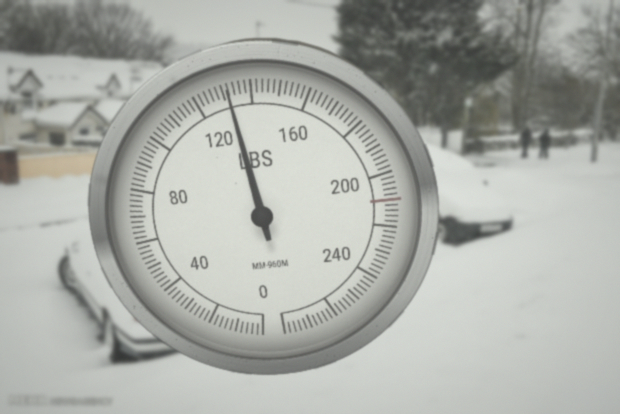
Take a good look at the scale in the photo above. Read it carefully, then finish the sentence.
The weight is 132 lb
